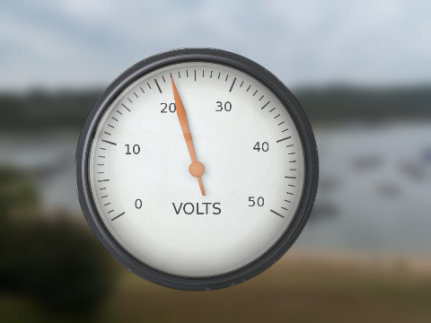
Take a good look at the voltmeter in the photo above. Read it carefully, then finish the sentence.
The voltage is 22 V
